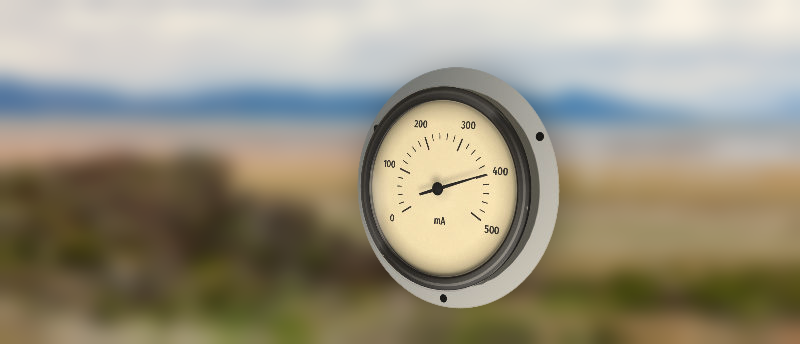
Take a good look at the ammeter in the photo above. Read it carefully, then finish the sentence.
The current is 400 mA
